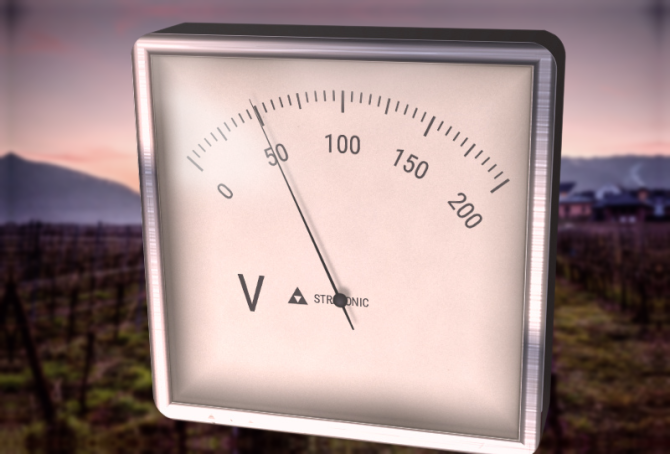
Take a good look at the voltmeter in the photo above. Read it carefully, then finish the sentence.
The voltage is 50 V
